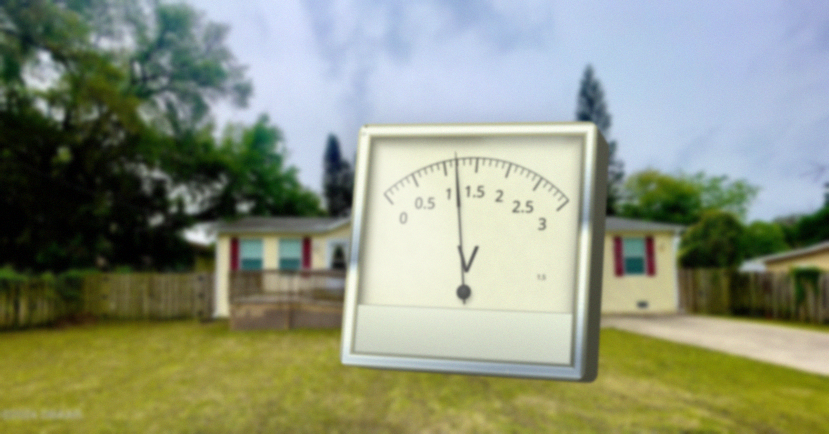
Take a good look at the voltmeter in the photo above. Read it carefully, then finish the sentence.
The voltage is 1.2 V
